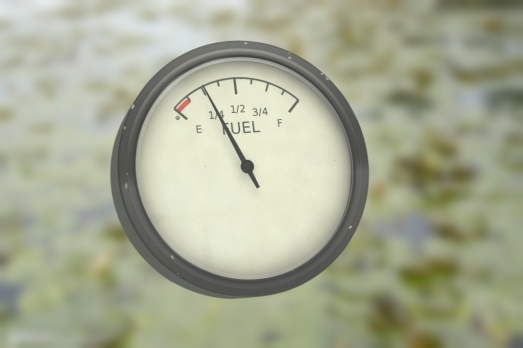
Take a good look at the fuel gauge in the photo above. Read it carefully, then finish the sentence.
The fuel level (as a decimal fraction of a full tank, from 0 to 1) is 0.25
